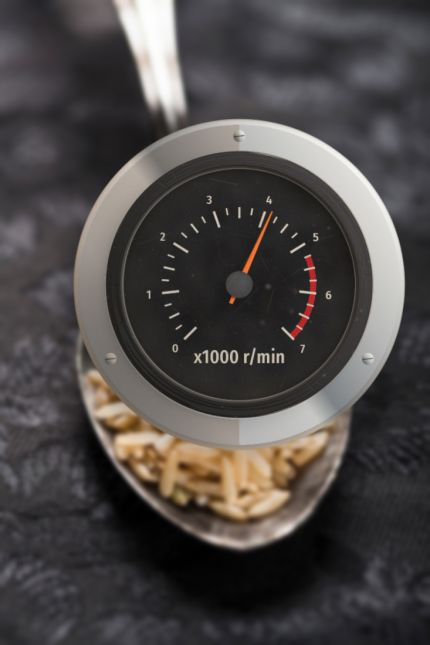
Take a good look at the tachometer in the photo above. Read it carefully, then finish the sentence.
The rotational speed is 4125 rpm
